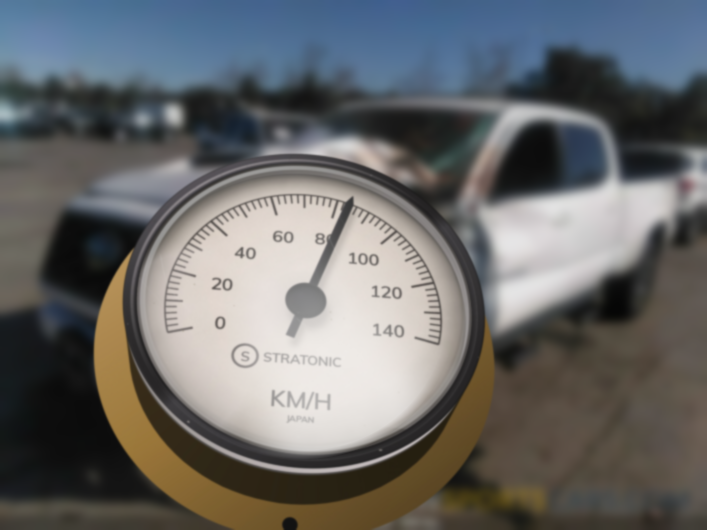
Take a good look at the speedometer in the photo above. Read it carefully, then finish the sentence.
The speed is 84 km/h
